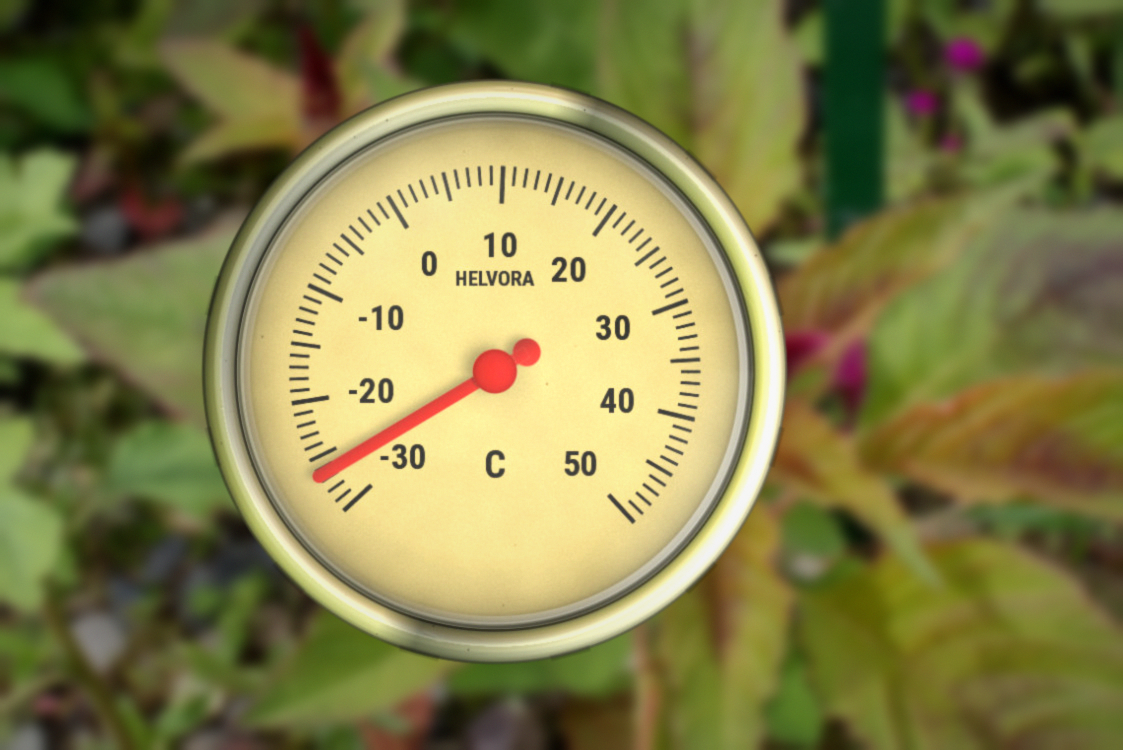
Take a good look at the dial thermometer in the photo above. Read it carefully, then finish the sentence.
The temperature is -26.5 °C
